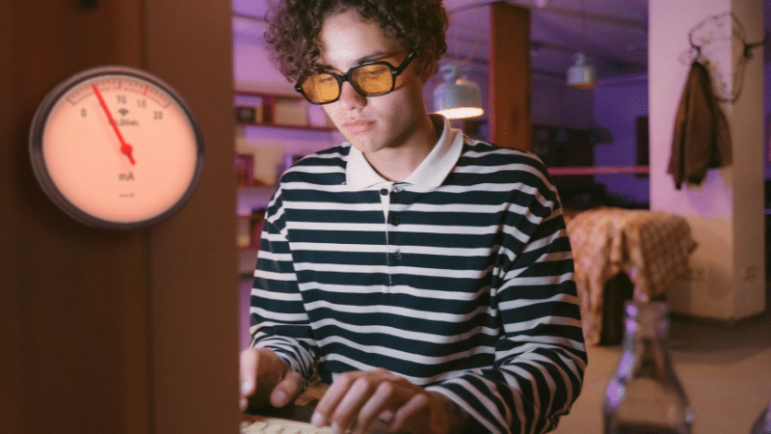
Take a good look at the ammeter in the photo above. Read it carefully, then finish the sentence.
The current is 5 mA
